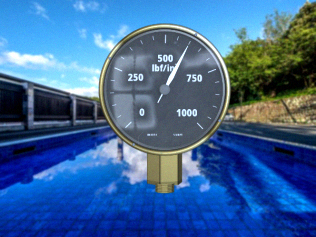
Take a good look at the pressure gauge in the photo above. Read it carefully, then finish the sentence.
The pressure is 600 psi
